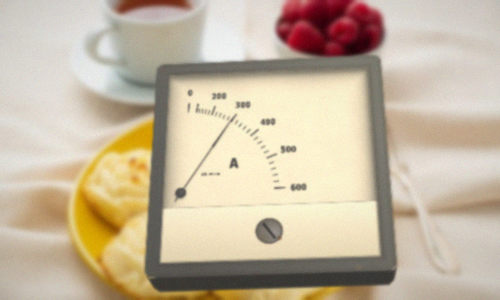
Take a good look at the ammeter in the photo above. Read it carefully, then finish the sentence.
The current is 300 A
